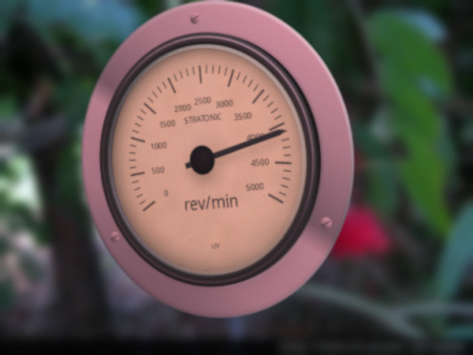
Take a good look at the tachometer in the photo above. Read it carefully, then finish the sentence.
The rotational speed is 4100 rpm
